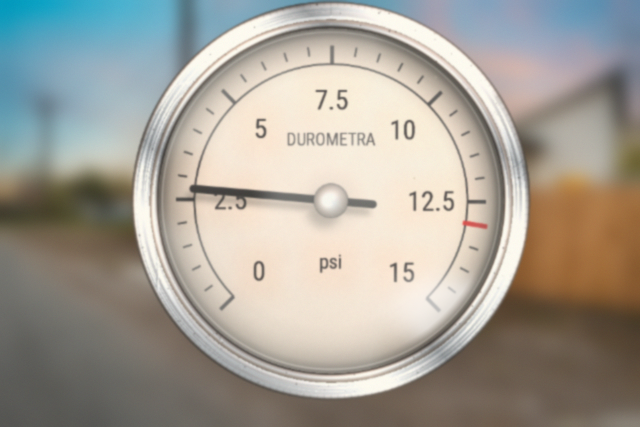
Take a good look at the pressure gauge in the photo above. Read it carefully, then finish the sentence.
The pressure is 2.75 psi
